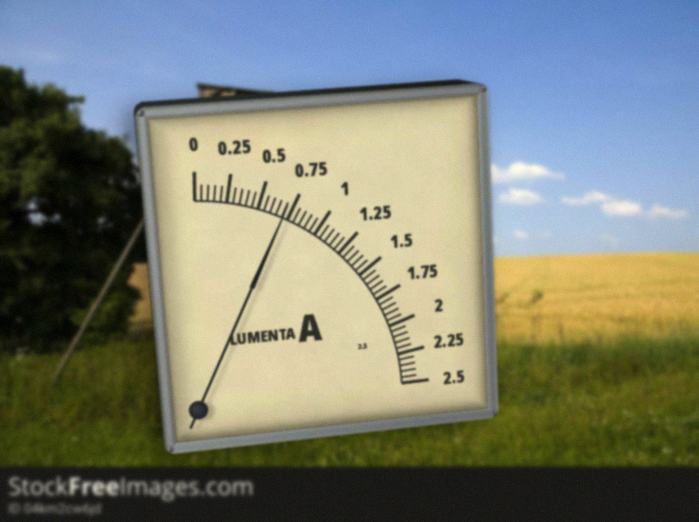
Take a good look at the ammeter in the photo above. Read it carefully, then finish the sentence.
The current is 0.7 A
